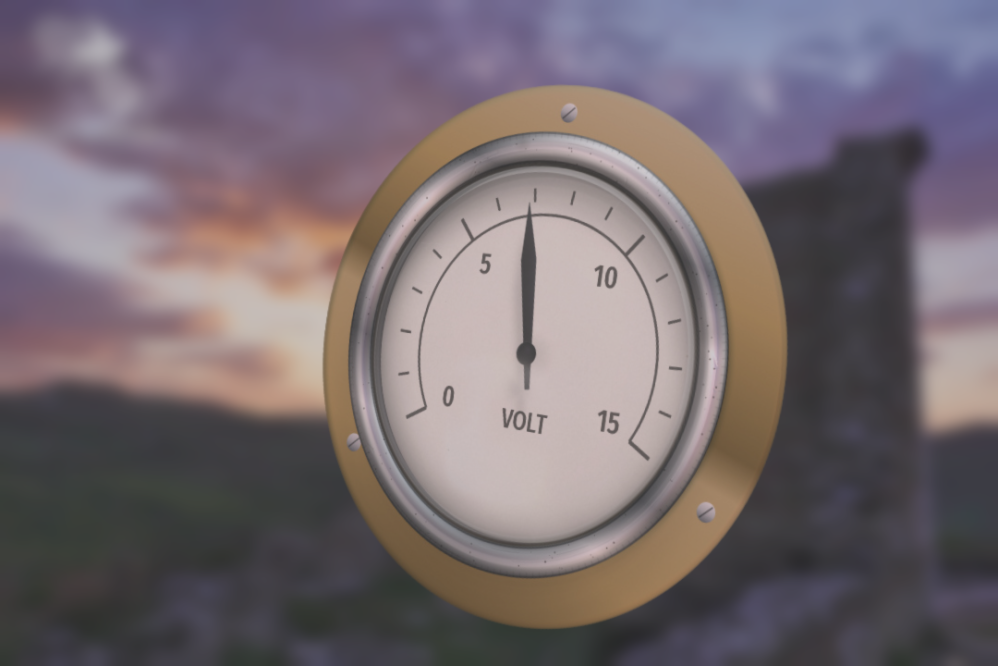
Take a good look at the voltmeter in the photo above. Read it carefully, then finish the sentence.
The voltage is 7 V
